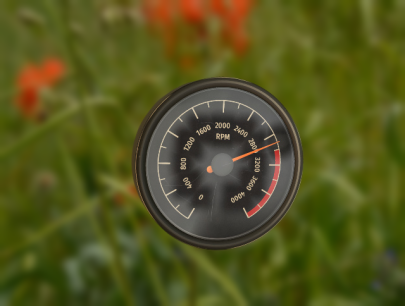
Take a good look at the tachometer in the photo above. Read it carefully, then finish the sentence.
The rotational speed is 2900 rpm
